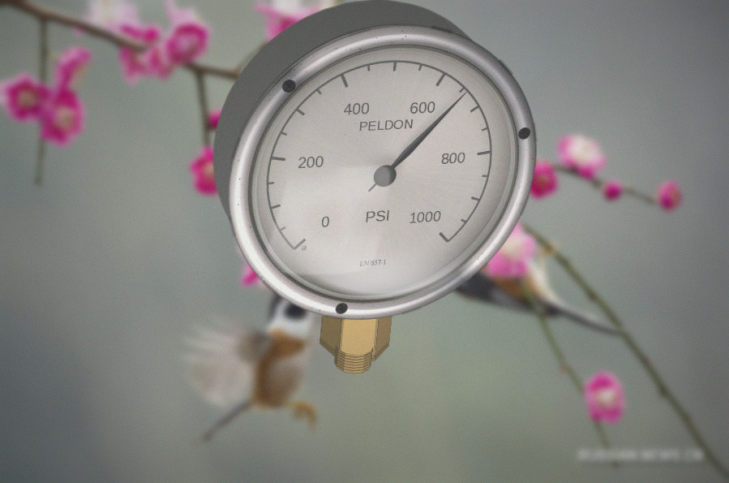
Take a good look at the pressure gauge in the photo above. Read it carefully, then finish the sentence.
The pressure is 650 psi
